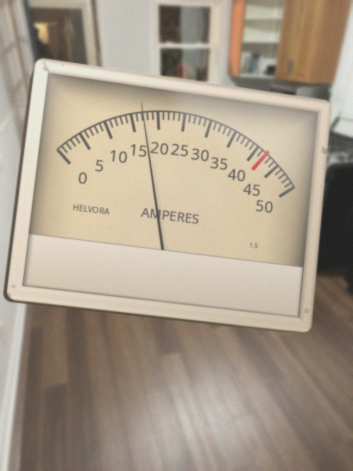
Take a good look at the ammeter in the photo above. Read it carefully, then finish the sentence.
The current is 17 A
